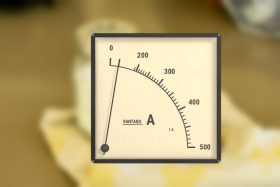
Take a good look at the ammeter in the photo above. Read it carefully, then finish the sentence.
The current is 100 A
